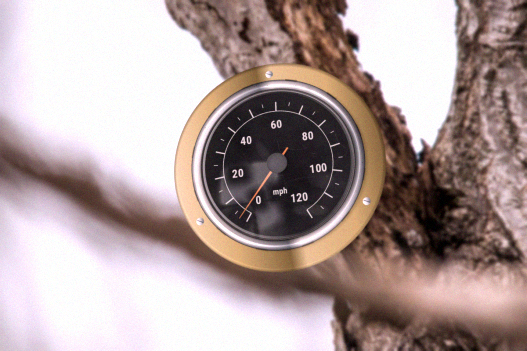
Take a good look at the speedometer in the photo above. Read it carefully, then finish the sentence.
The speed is 2.5 mph
